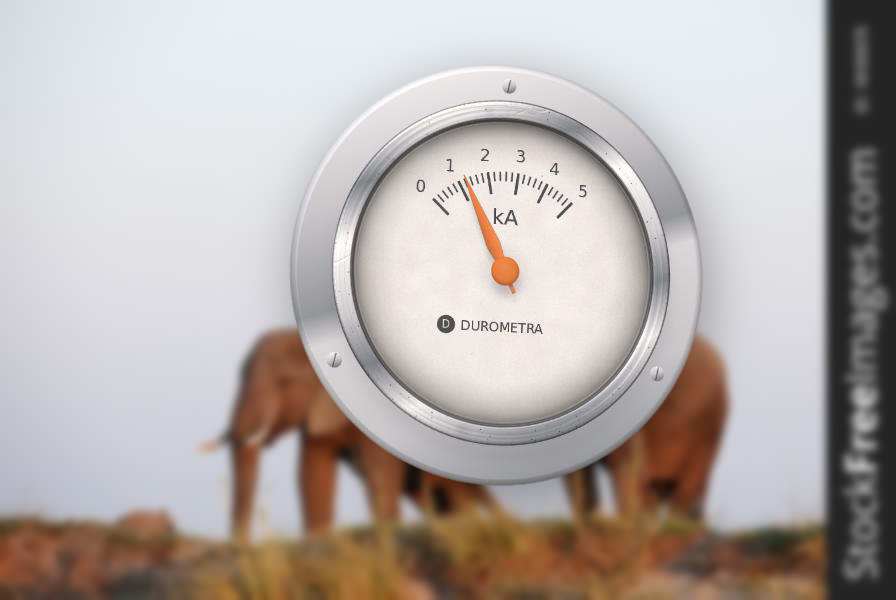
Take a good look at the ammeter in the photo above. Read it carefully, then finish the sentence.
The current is 1.2 kA
